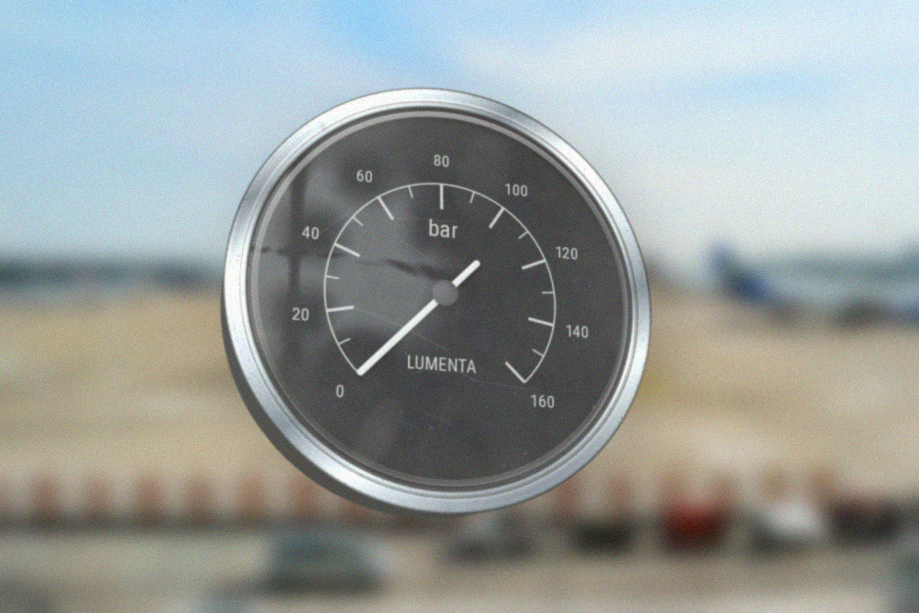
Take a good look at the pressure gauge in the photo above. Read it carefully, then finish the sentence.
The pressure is 0 bar
